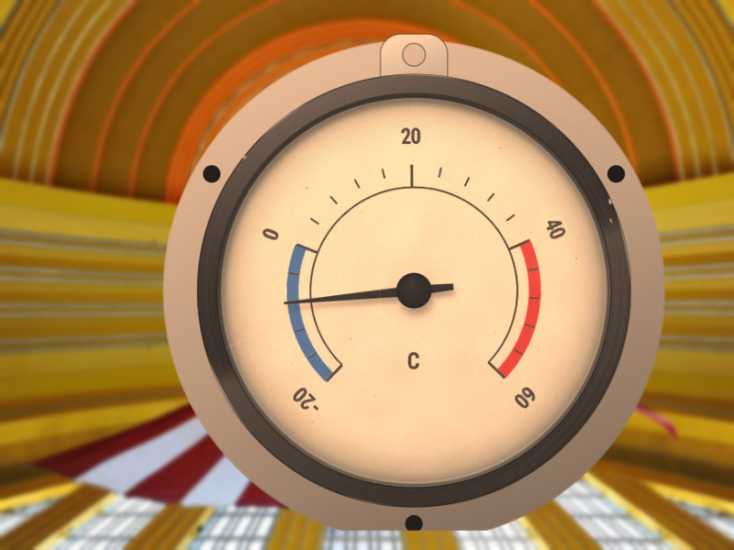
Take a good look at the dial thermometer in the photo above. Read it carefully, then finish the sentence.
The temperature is -8 °C
